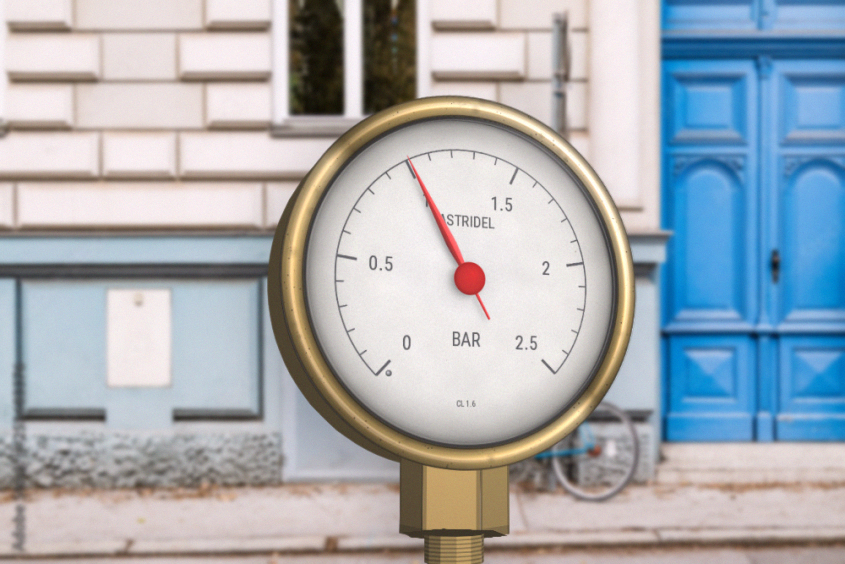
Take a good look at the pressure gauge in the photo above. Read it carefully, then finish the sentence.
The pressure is 1 bar
